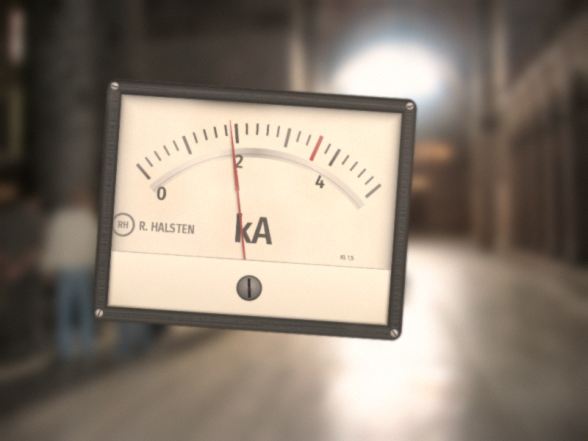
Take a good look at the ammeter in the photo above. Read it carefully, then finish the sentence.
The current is 1.9 kA
